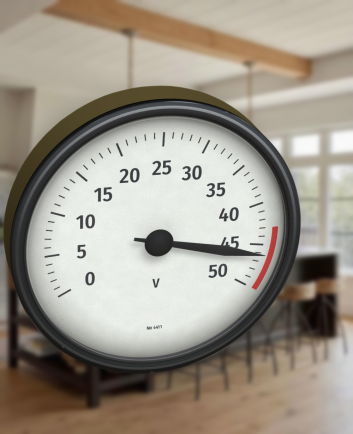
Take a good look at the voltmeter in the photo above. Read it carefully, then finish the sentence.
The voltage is 46 V
